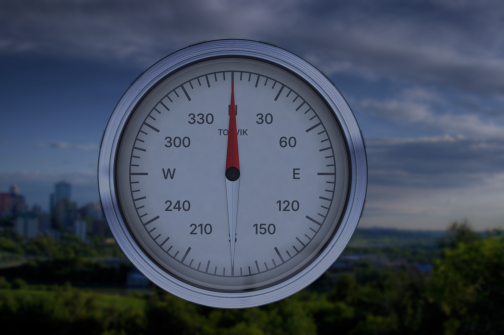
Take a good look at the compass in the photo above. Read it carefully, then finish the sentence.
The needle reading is 0 °
